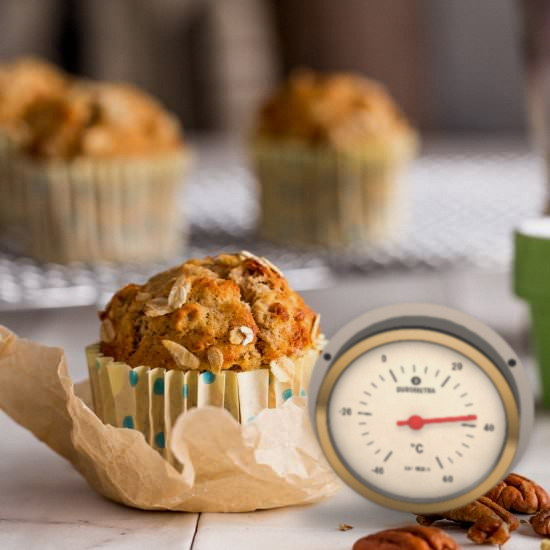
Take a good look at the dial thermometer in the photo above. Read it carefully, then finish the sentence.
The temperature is 36 °C
